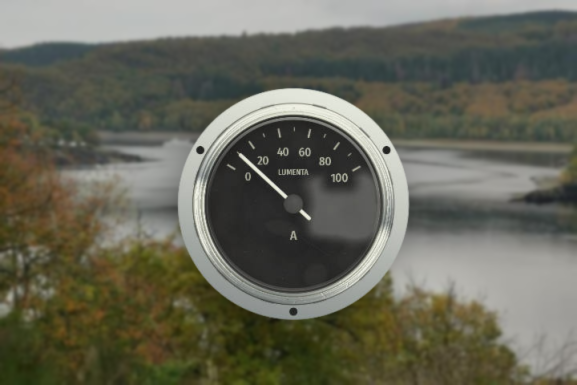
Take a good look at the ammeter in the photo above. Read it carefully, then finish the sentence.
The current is 10 A
